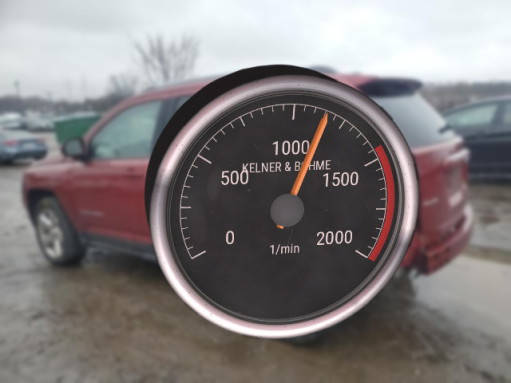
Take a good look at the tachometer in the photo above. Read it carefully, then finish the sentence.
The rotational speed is 1150 rpm
